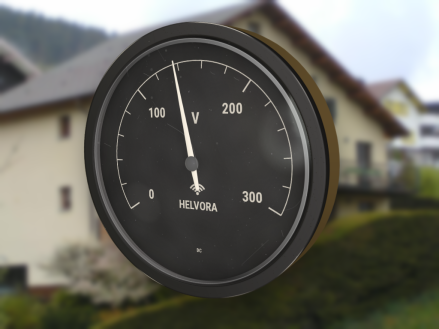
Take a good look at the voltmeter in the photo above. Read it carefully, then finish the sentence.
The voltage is 140 V
